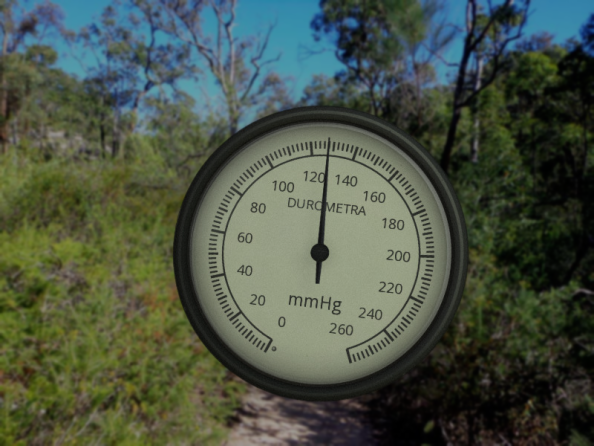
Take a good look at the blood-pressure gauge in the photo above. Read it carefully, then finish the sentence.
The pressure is 128 mmHg
